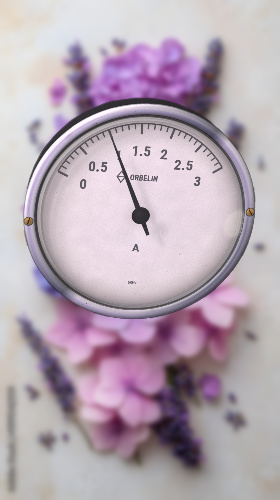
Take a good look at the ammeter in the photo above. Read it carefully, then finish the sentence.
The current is 1 A
